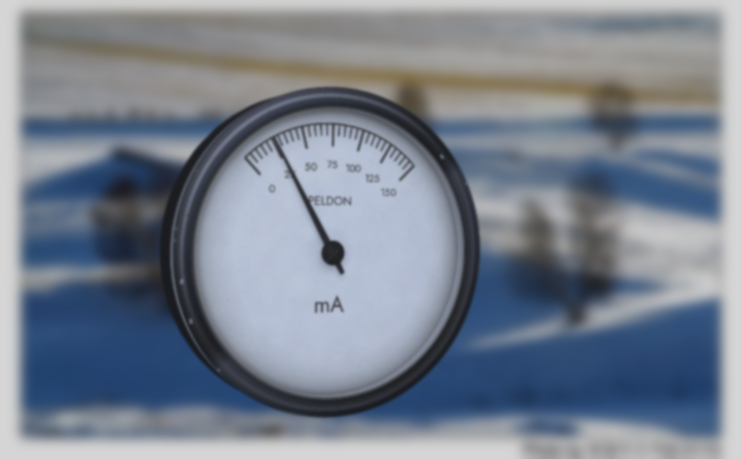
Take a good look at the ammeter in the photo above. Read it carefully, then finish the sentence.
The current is 25 mA
